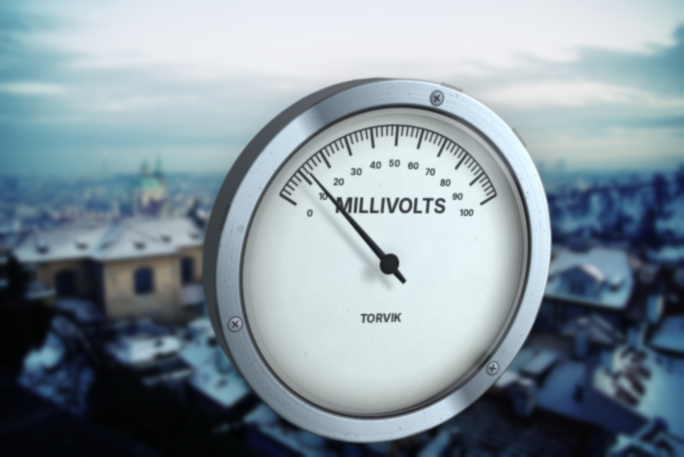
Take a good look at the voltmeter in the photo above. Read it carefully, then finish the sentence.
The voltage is 12 mV
